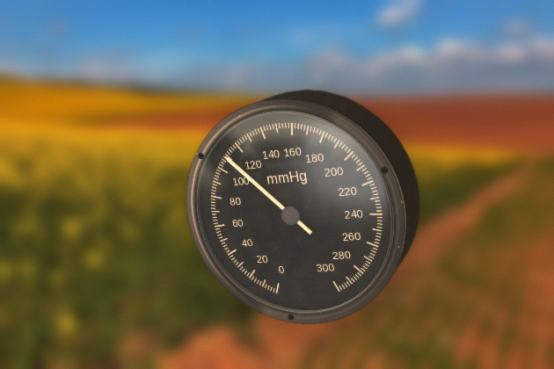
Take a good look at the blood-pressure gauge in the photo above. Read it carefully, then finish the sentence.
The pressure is 110 mmHg
